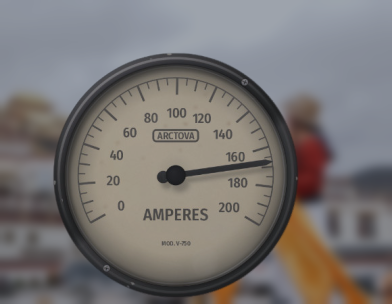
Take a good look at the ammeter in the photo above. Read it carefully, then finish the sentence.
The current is 167.5 A
